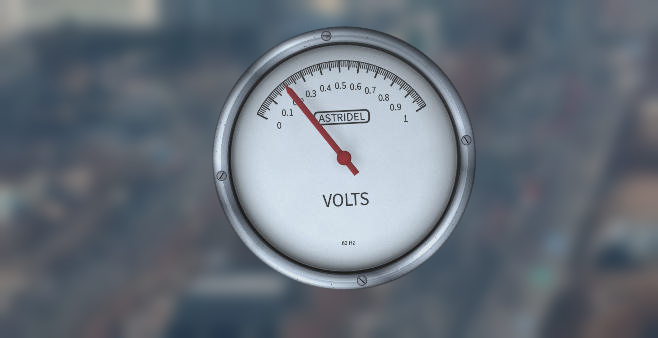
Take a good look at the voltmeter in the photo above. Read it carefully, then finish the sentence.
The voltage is 0.2 V
